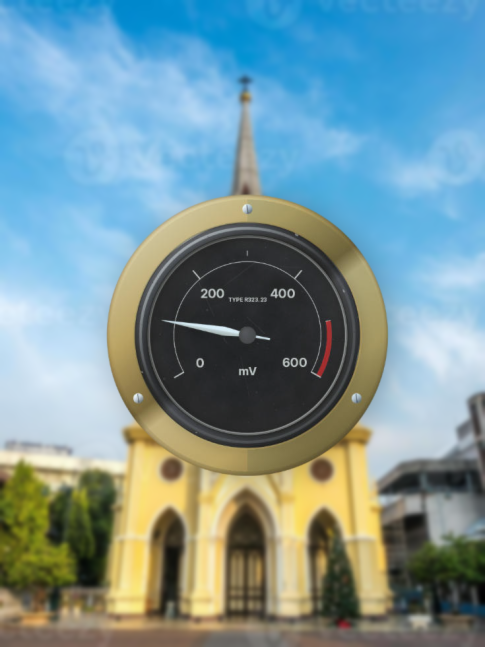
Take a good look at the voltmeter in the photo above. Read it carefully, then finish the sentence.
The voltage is 100 mV
